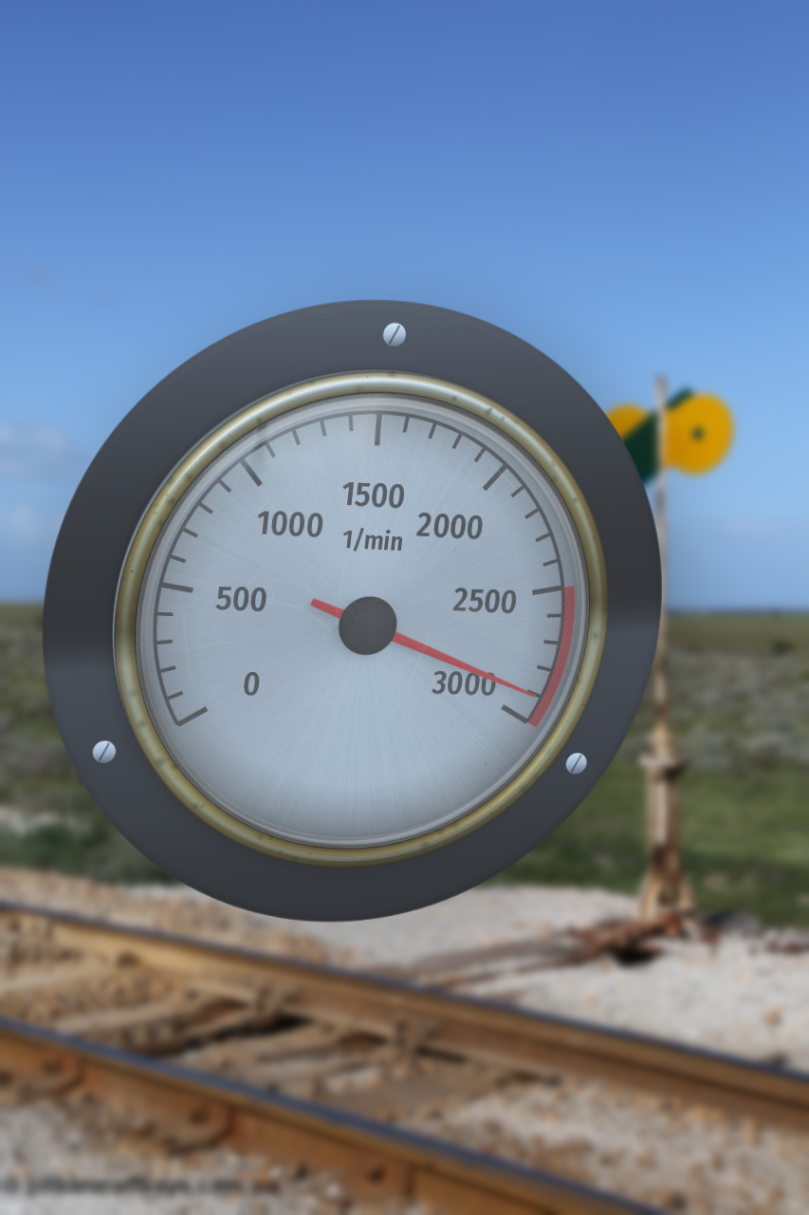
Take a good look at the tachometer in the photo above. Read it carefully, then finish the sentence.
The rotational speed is 2900 rpm
